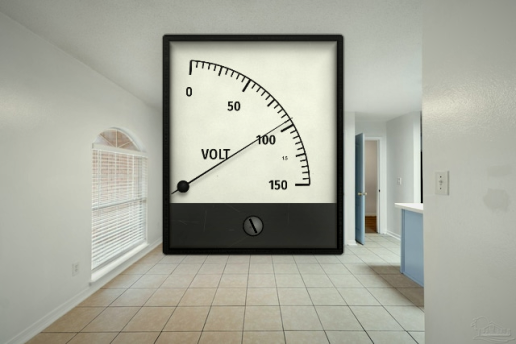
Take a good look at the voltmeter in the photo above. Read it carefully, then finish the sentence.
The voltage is 95 V
